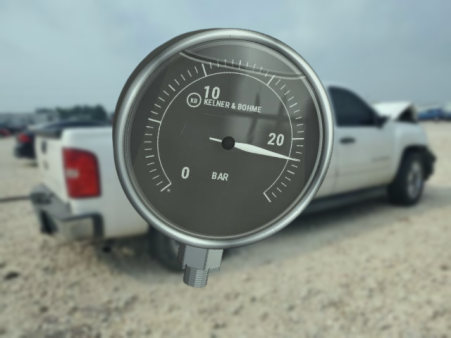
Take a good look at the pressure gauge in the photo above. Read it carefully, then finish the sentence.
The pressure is 21.5 bar
